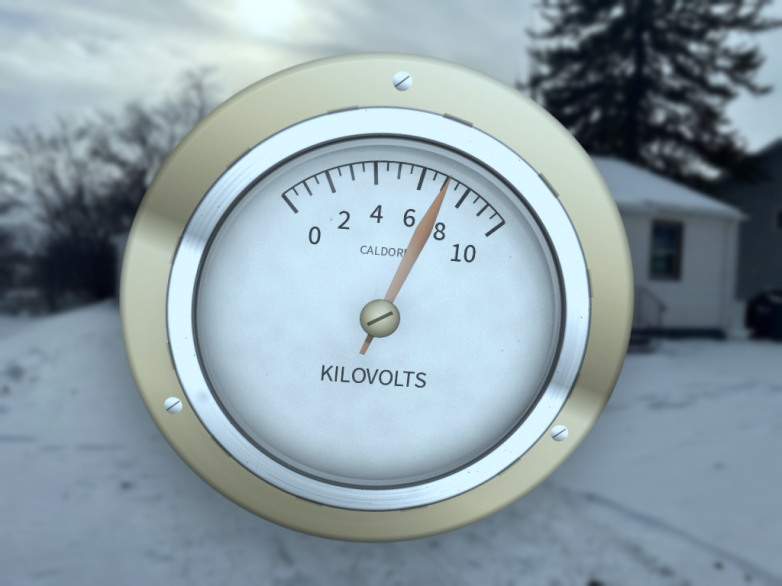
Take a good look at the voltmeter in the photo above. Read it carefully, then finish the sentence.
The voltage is 7 kV
